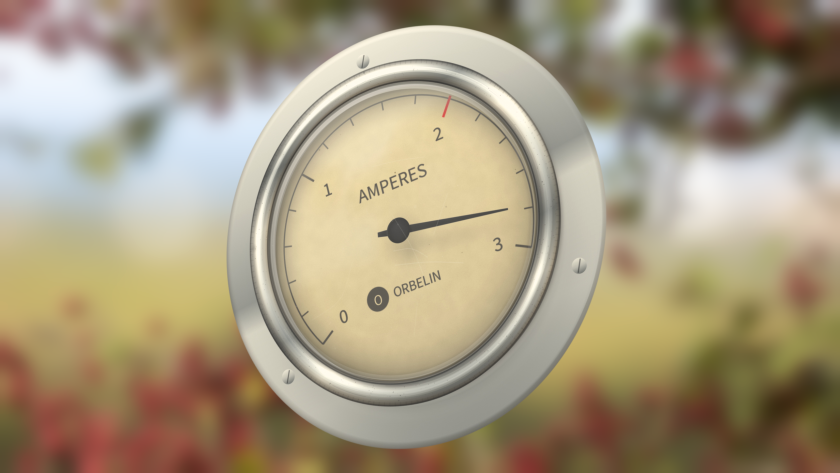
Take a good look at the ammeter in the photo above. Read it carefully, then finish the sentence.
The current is 2.8 A
